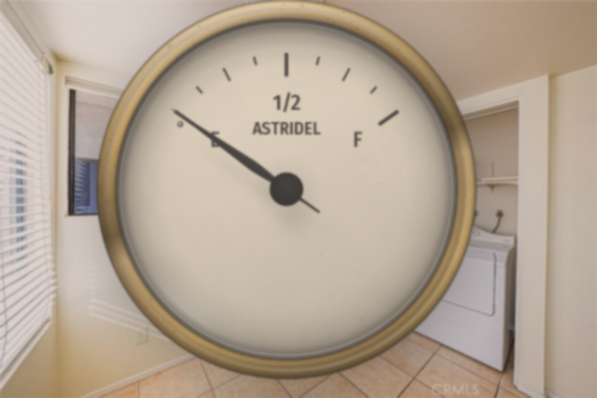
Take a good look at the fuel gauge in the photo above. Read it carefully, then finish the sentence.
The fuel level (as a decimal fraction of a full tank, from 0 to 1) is 0
